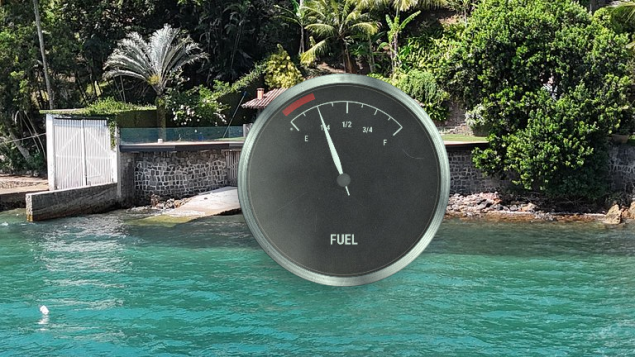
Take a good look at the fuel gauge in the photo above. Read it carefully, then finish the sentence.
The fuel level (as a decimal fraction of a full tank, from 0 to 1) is 0.25
